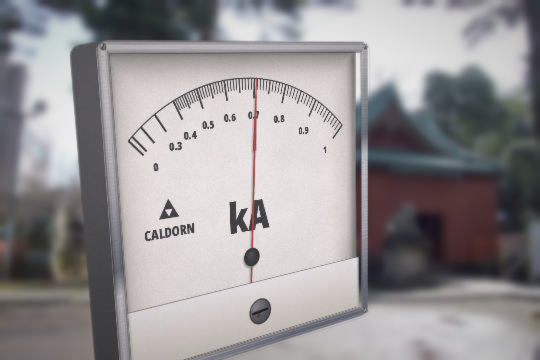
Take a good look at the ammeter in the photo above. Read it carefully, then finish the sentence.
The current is 0.7 kA
